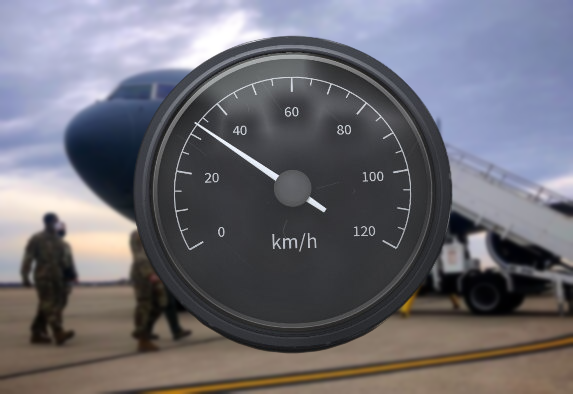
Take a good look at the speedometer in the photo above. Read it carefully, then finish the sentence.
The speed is 32.5 km/h
